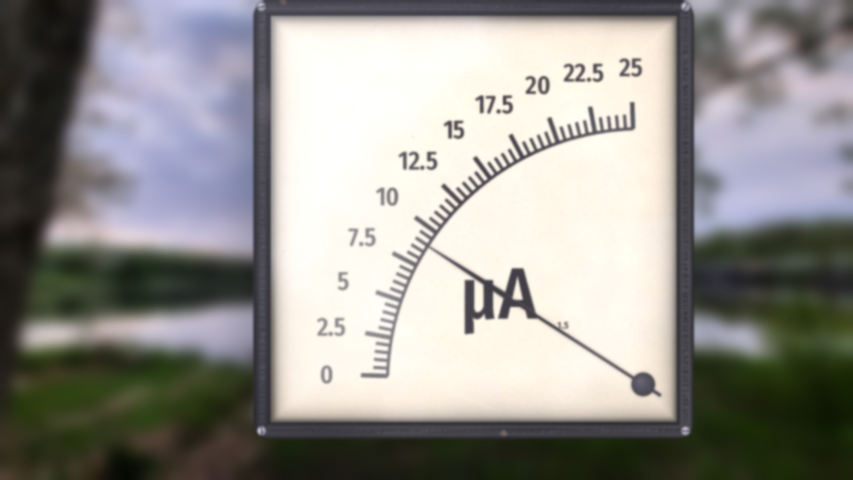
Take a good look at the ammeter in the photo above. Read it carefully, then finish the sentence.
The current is 9 µA
